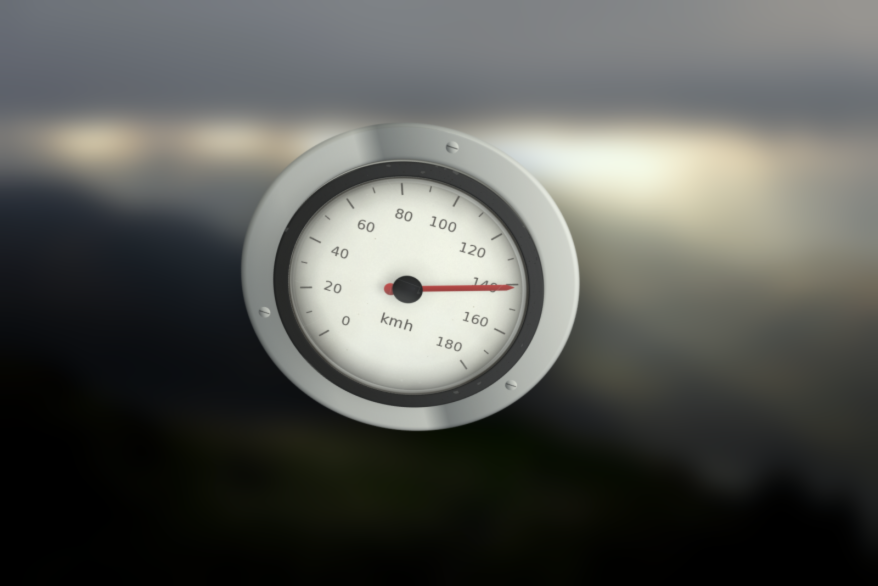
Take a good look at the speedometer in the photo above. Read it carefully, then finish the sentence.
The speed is 140 km/h
